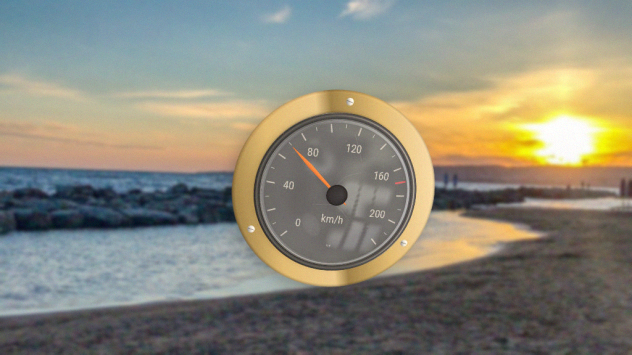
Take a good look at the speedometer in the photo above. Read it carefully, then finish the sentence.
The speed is 70 km/h
